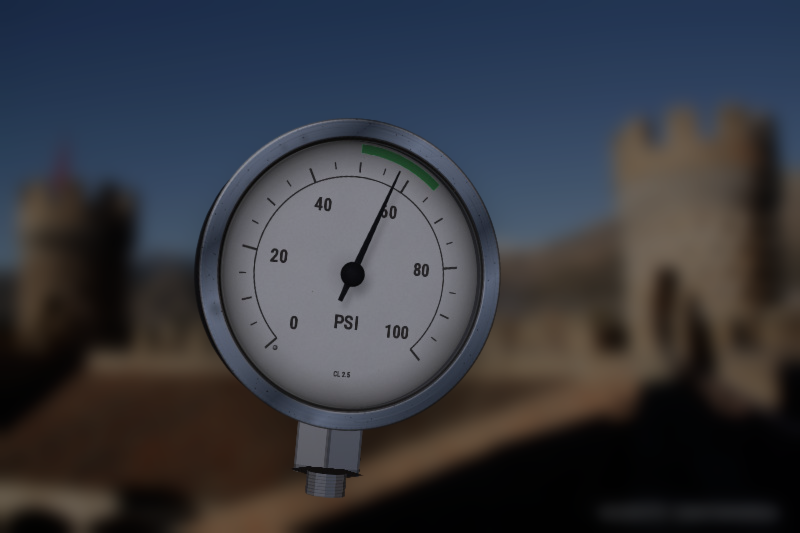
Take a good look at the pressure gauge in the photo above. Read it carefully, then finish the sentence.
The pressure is 57.5 psi
